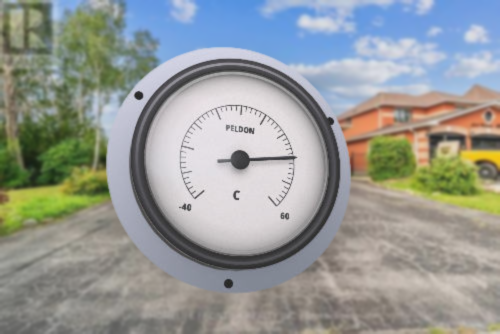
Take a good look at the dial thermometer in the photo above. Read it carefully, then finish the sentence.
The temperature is 40 °C
